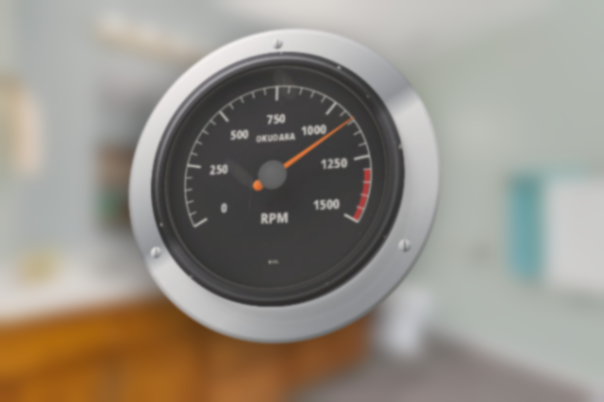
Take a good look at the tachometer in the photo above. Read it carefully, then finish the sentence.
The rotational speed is 1100 rpm
